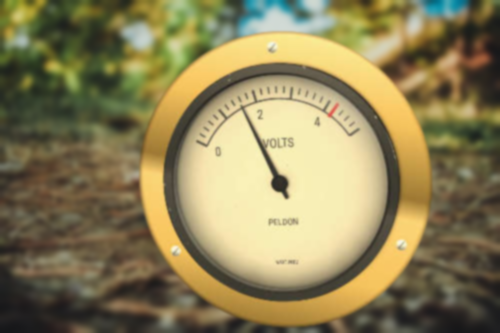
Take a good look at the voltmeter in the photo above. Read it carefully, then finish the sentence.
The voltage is 1.6 V
